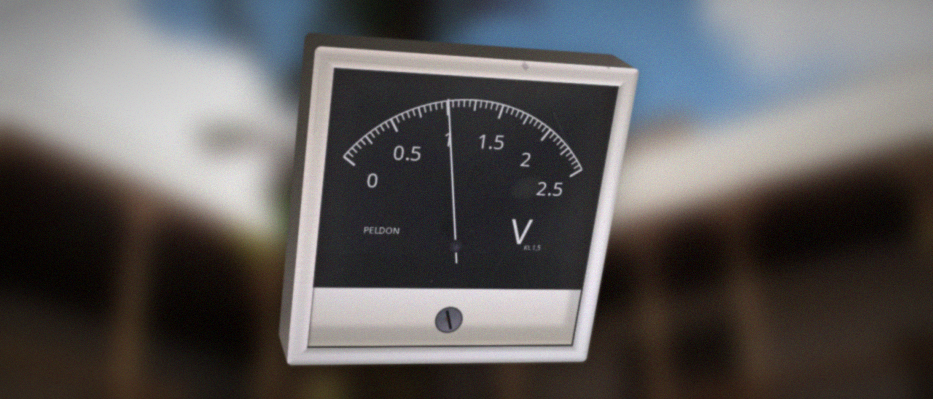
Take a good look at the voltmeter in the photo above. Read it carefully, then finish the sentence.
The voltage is 1 V
